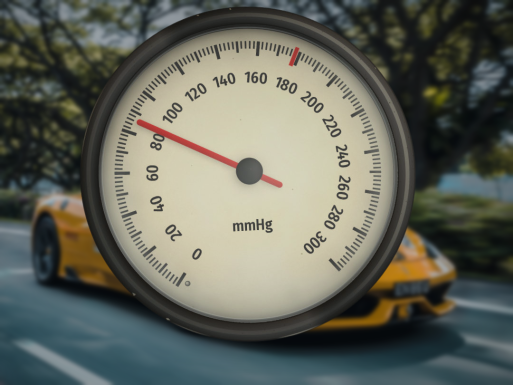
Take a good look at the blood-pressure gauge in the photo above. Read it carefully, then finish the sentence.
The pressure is 86 mmHg
